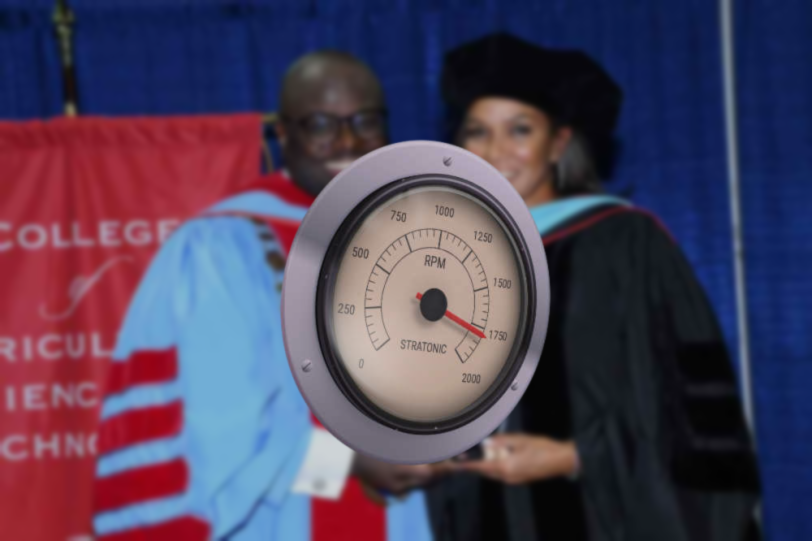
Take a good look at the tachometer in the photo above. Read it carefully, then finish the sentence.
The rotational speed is 1800 rpm
